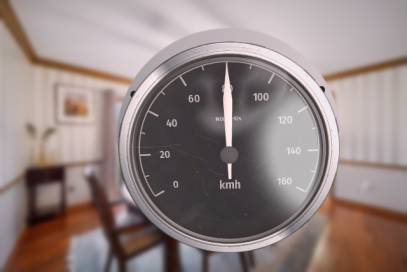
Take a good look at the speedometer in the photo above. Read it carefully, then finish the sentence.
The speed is 80 km/h
